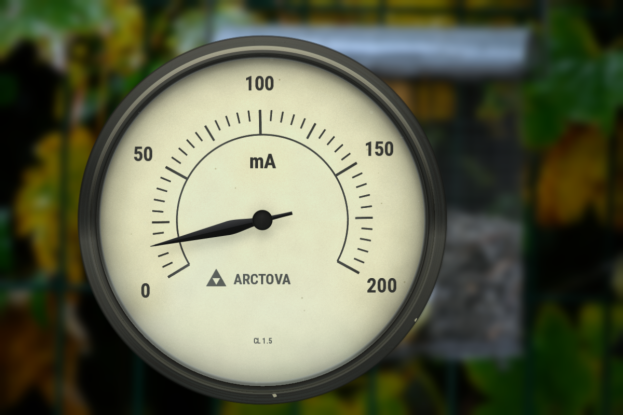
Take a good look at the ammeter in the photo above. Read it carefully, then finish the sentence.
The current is 15 mA
